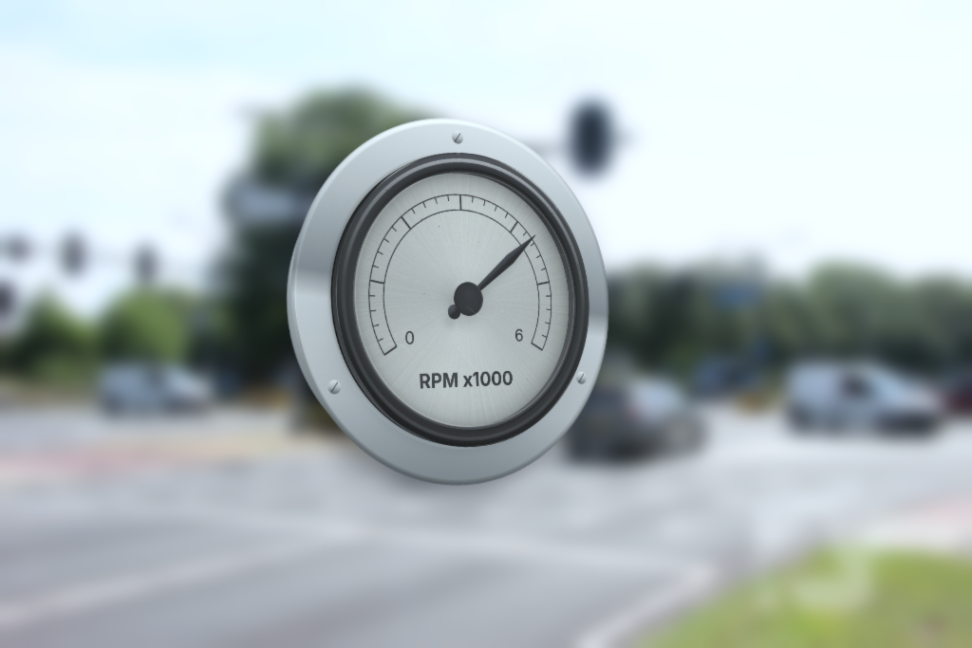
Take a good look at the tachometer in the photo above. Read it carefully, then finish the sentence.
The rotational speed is 4300 rpm
